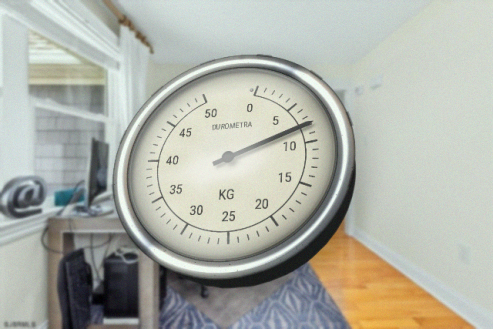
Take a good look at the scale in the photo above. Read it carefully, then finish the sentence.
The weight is 8 kg
